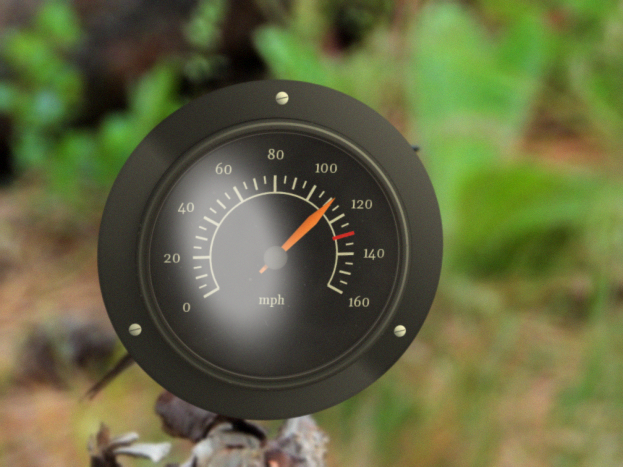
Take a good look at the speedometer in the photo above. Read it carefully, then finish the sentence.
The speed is 110 mph
